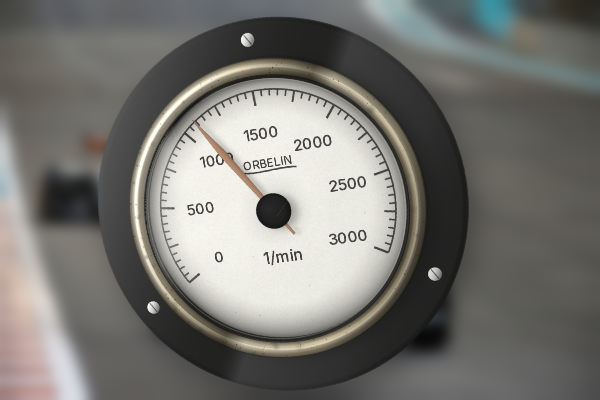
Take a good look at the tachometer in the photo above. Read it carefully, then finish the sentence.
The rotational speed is 1100 rpm
